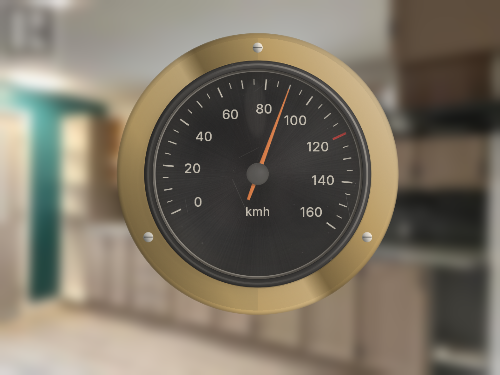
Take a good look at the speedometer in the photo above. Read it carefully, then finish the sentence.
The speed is 90 km/h
